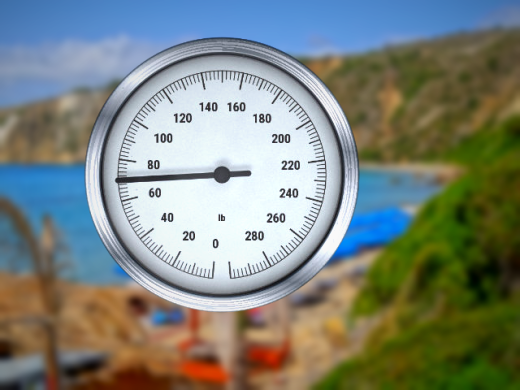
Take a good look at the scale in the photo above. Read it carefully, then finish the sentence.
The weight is 70 lb
